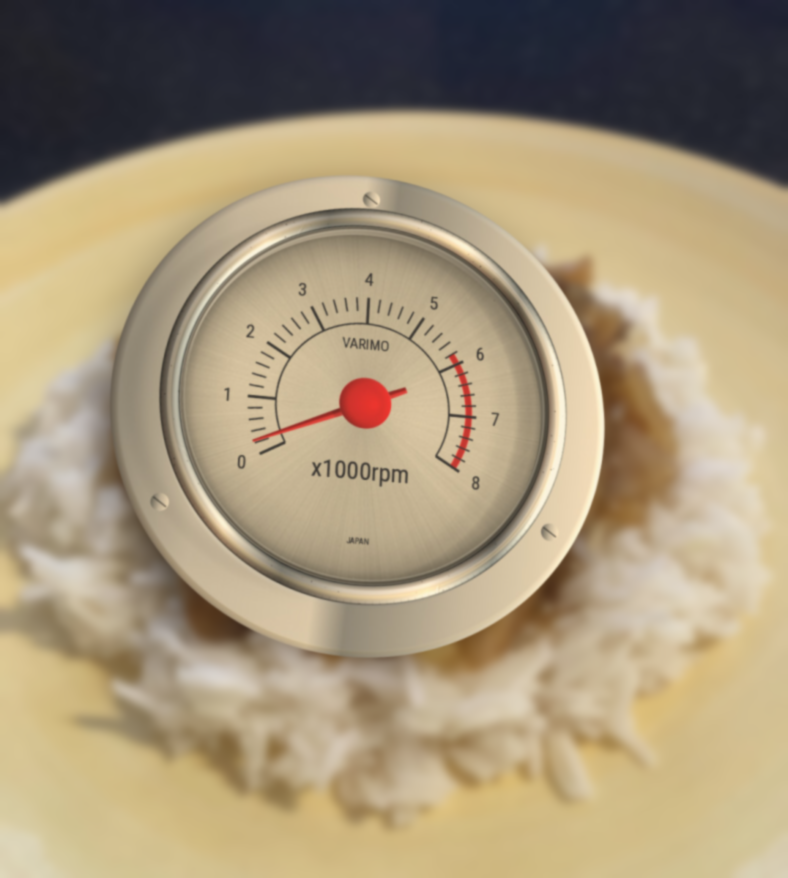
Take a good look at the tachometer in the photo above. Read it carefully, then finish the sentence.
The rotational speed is 200 rpm
